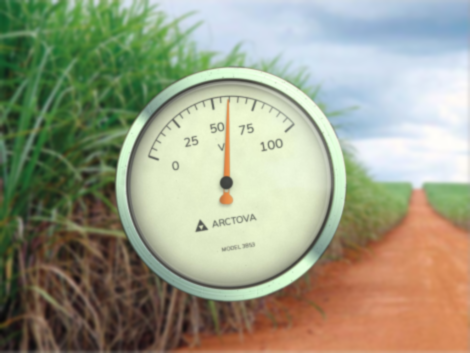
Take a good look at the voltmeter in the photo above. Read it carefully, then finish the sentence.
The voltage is 60 V
